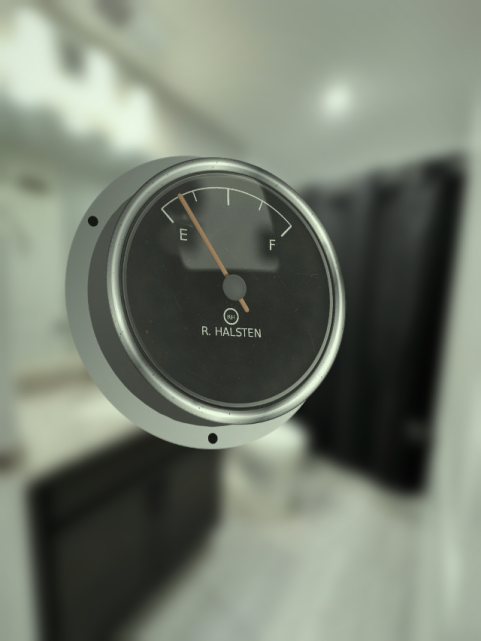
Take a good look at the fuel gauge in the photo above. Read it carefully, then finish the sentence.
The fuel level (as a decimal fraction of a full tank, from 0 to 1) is 0.125
